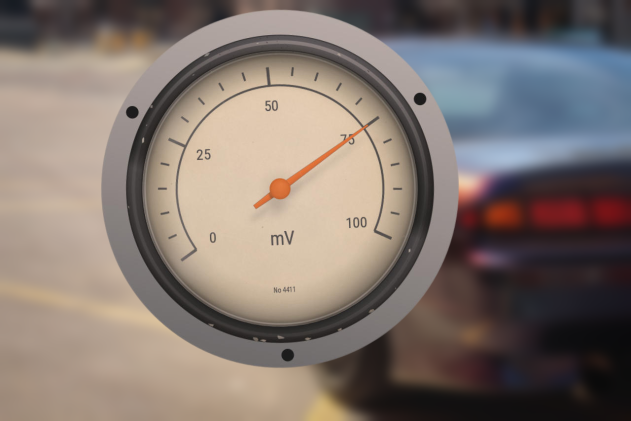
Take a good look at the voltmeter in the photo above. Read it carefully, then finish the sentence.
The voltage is 75 mV
